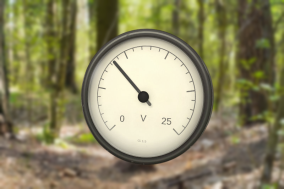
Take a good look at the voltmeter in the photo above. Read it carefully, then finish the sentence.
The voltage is 8.5 V
